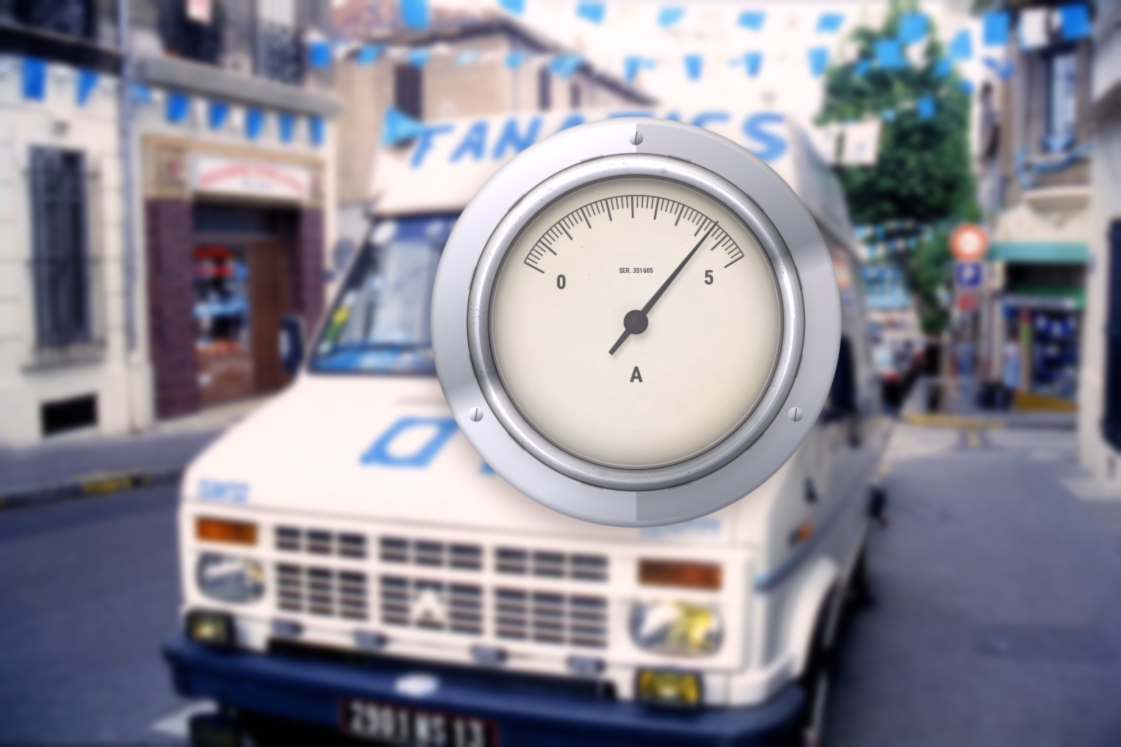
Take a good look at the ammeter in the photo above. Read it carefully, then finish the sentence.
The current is 4.2 A
